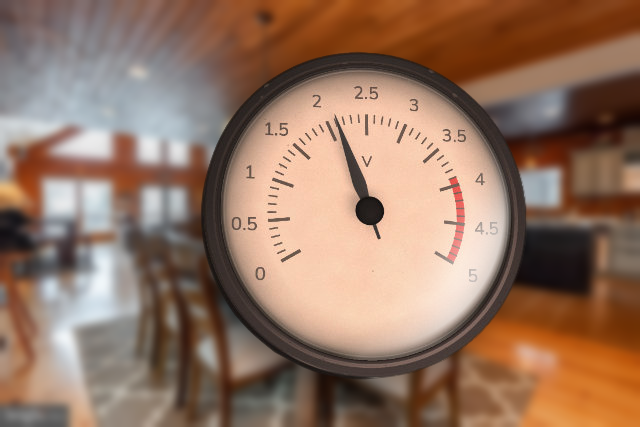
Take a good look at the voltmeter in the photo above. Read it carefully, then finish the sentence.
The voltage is 2.1 V
